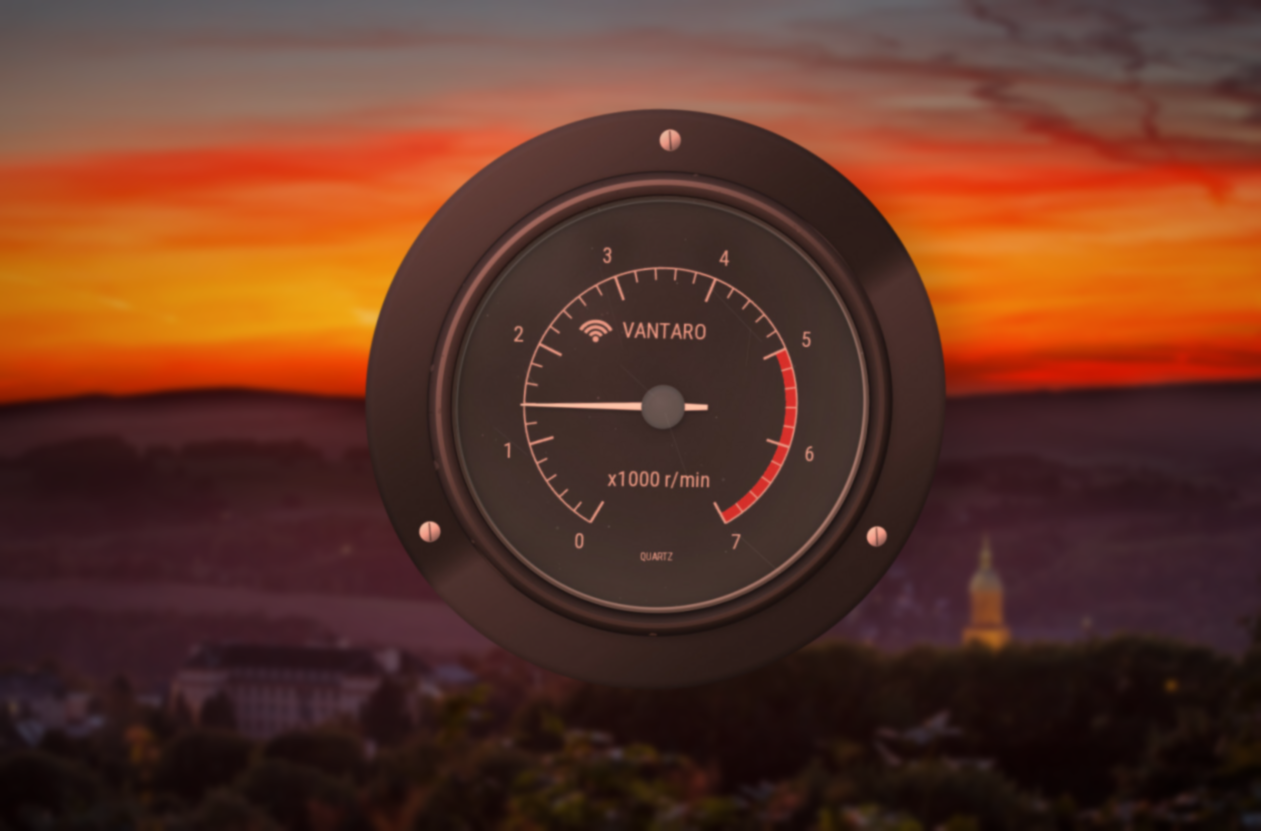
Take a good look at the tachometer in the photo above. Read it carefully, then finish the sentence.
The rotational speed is 1400 rpm
